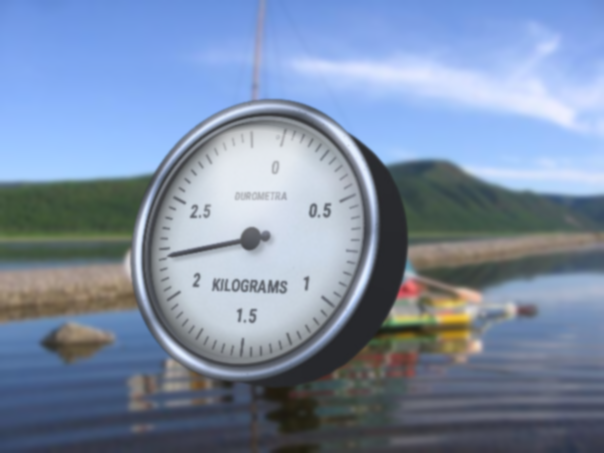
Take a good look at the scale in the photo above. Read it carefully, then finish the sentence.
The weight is 2.2 kg
